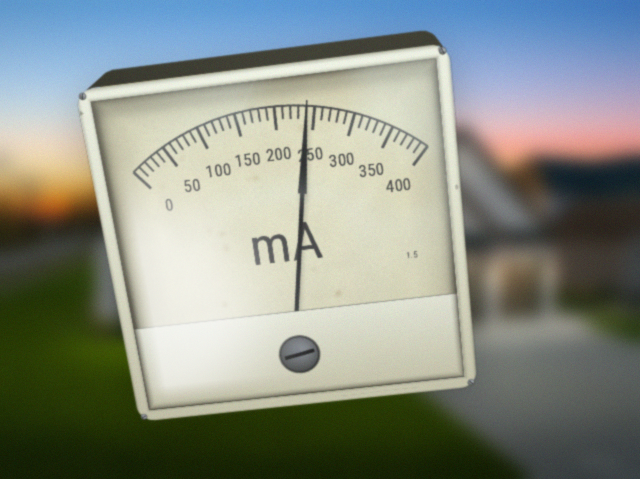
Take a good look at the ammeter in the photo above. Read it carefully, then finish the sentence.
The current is 240 mA
